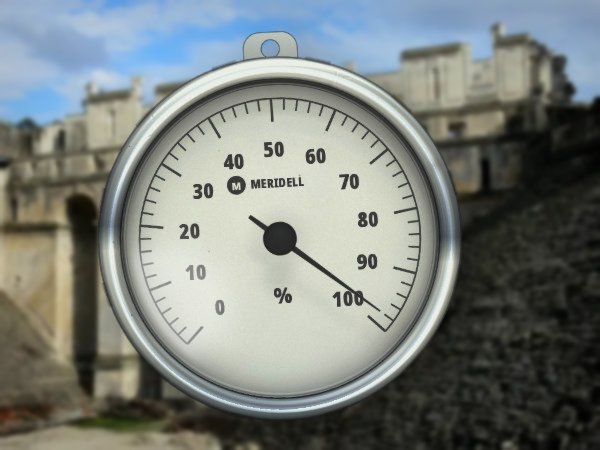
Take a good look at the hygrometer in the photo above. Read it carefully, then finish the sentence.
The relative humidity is 98 %
